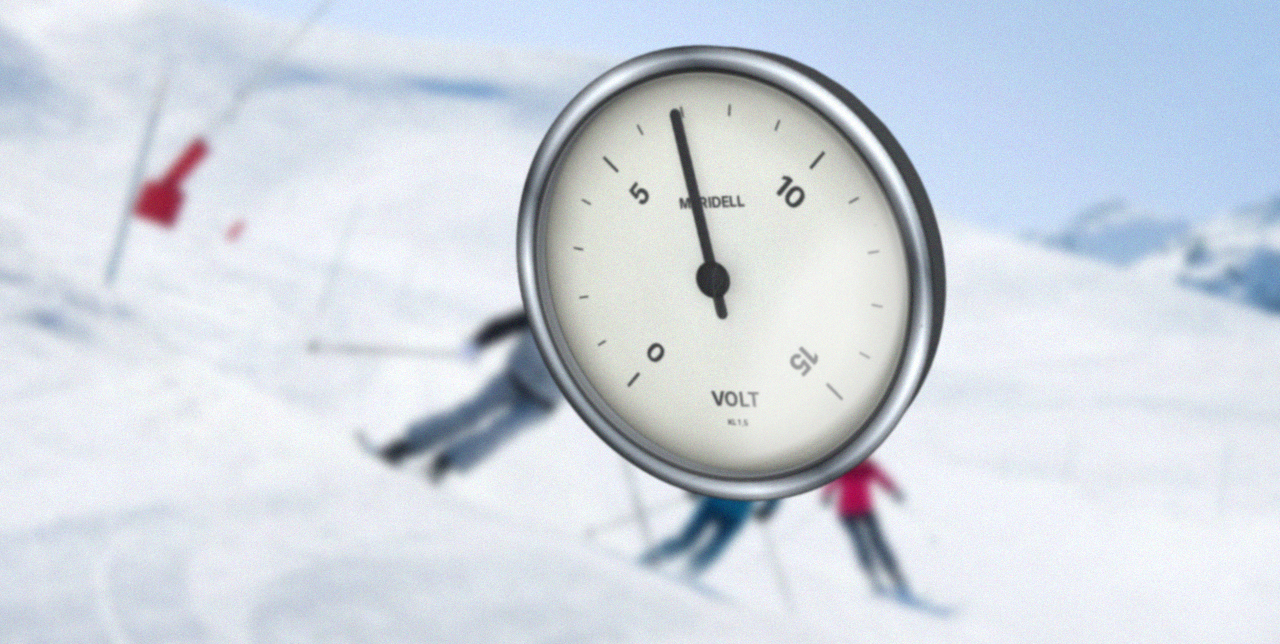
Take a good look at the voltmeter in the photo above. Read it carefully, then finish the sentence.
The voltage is 7 V
